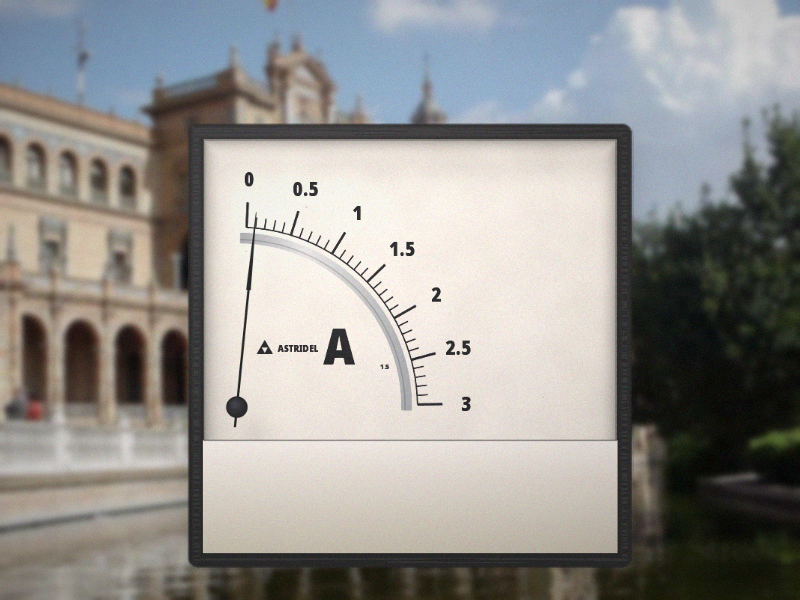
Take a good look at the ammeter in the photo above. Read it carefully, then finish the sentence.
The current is 0.1 A
